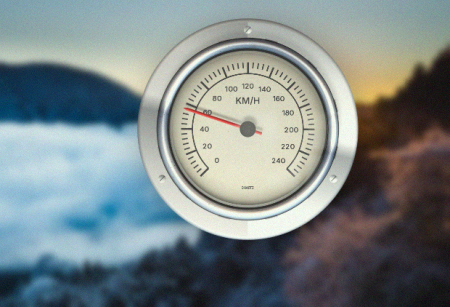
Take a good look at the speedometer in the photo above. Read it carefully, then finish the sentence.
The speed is 56 km/h
